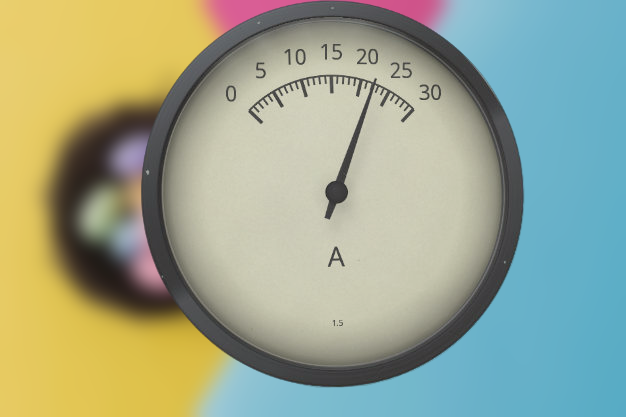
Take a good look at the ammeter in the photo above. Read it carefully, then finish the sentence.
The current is 22 A
